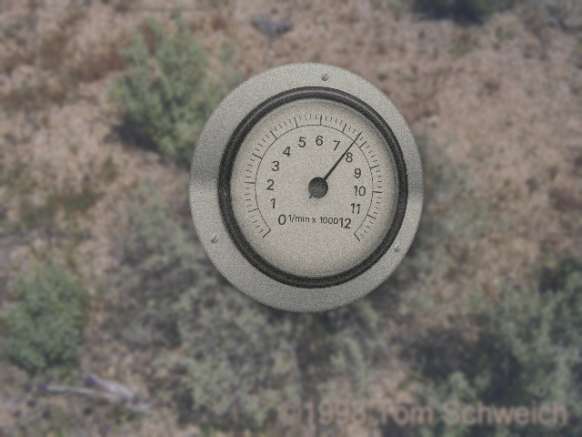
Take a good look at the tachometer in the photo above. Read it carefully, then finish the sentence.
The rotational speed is 7600 rpm
